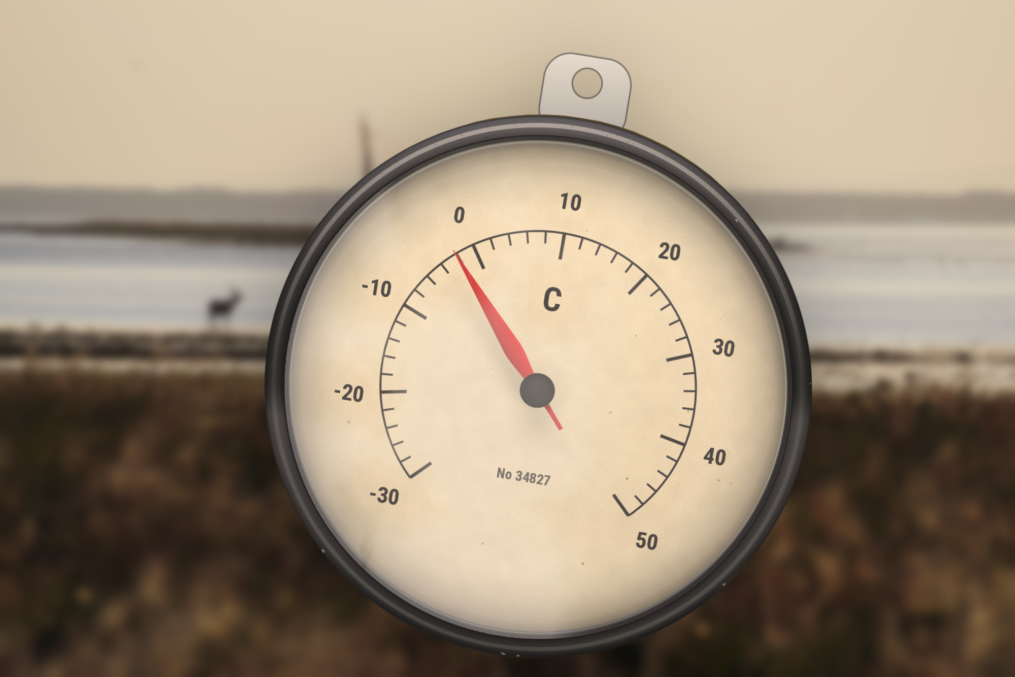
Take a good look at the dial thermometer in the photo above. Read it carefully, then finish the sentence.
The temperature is -2 °C
